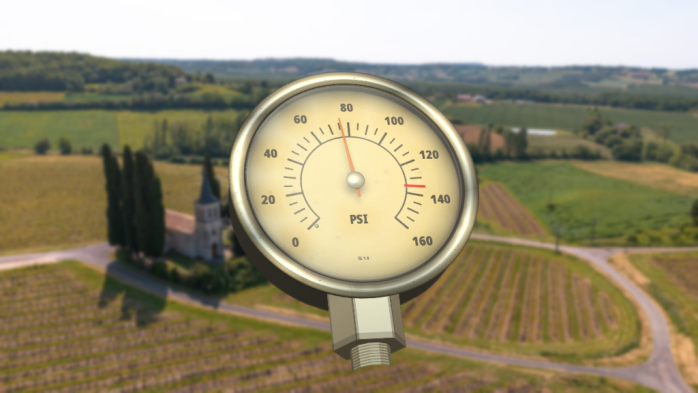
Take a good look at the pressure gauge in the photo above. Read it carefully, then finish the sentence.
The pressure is 75 psi
